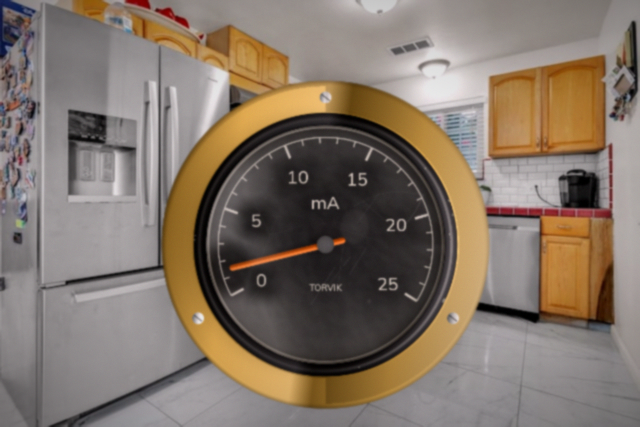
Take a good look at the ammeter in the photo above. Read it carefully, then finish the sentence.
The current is 1.5 mA
